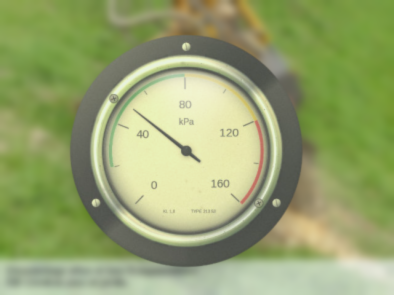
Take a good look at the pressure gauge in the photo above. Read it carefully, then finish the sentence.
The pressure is 50 kPa
